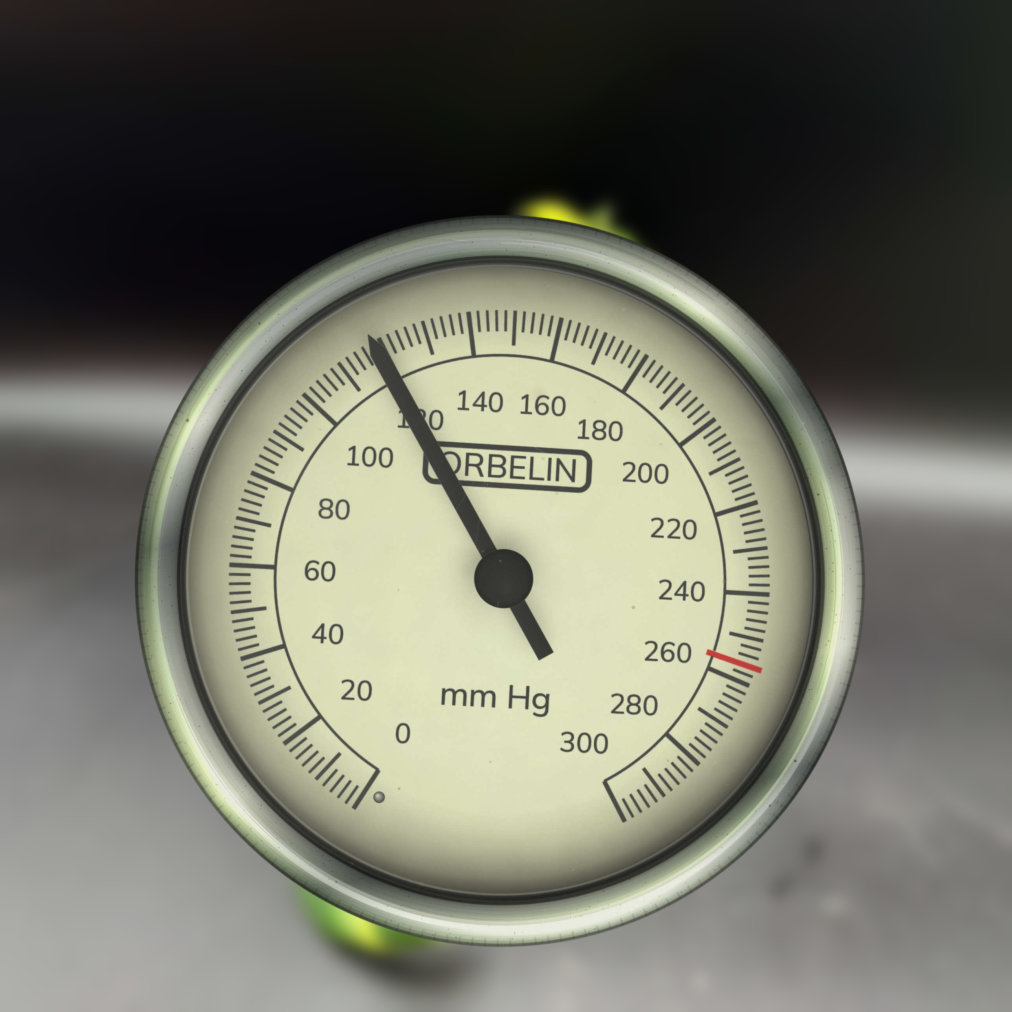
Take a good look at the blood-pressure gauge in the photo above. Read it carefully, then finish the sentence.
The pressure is 118 mmHg
